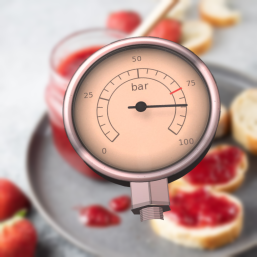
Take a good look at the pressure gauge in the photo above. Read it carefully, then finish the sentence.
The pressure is 85 bar
